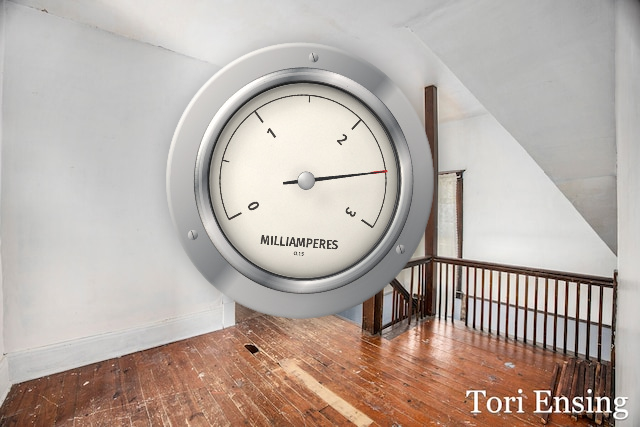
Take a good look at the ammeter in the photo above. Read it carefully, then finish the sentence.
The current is 2.5 mA
